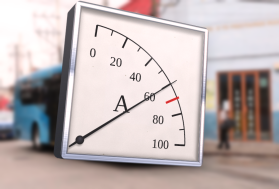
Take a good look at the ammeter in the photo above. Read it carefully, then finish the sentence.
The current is 60 A
